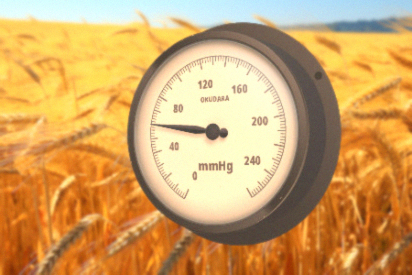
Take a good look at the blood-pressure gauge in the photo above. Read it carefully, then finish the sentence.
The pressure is 60 mmHg
